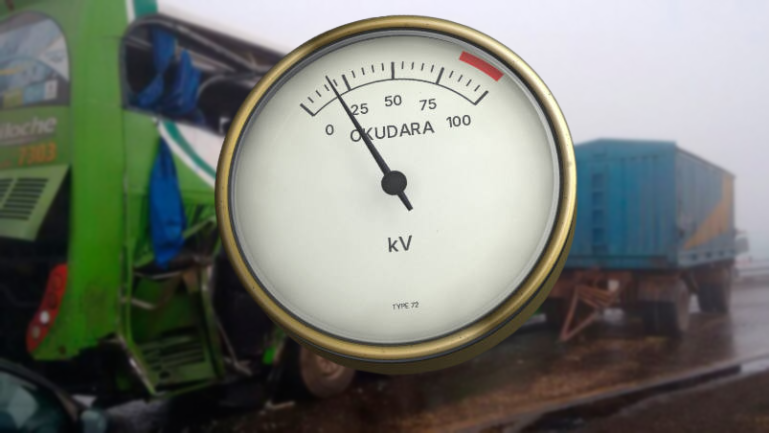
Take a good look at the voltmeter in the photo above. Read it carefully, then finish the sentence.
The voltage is 17.5 kV
